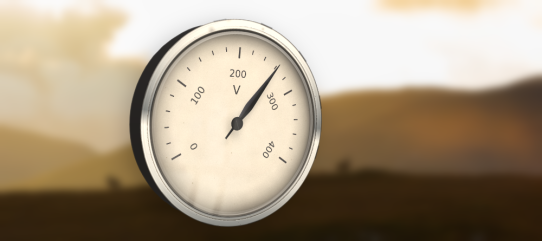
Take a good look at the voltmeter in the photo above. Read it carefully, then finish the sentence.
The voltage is 260 V
